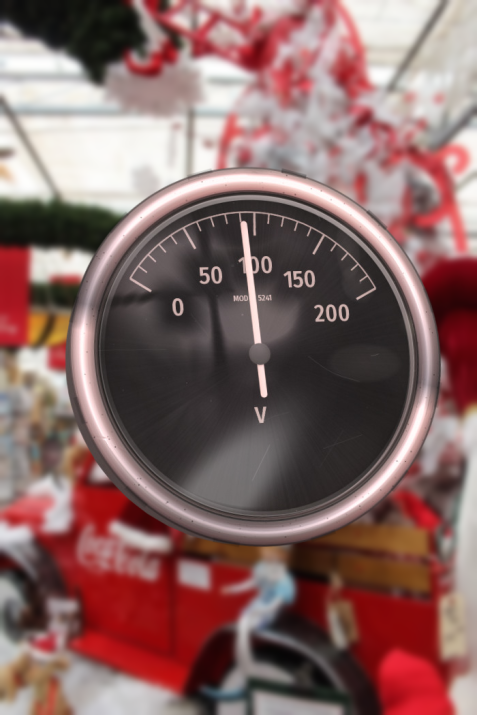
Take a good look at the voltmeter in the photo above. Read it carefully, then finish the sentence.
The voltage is 90 V
